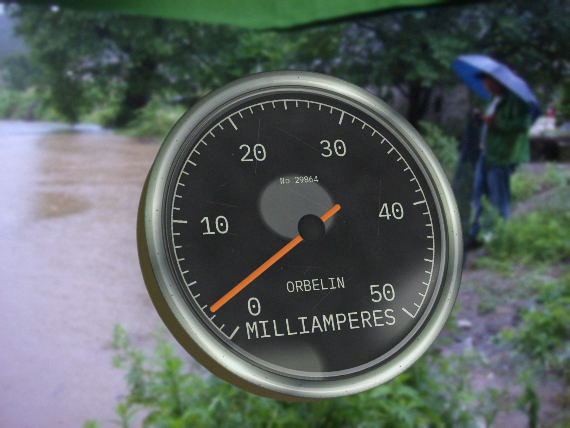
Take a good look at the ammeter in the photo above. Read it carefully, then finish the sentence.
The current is 2.5 mA
